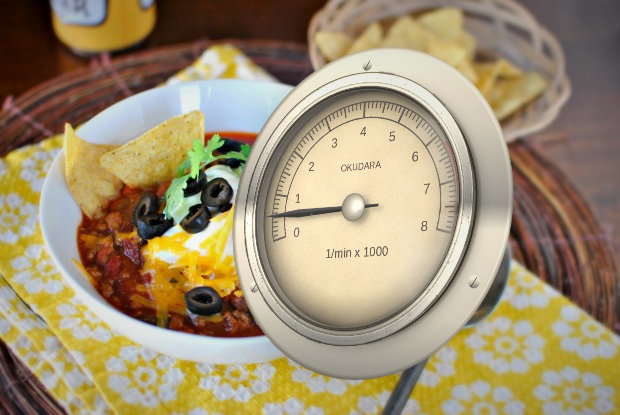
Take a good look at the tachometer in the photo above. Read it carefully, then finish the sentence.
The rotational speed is 500 rpm
